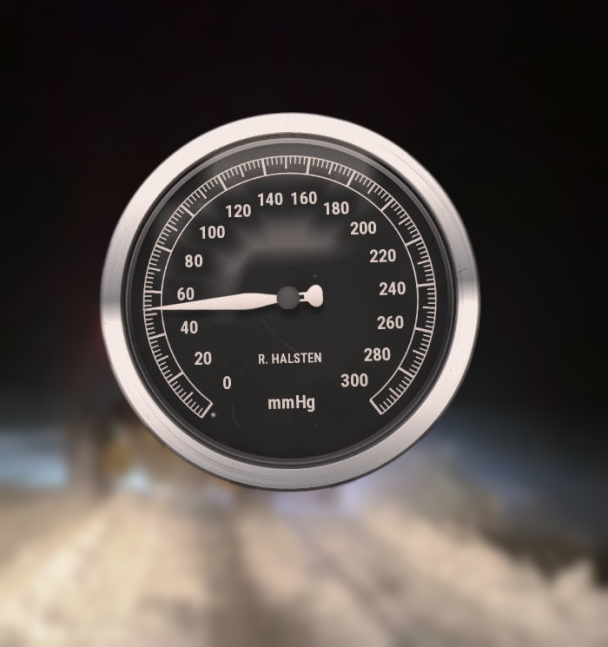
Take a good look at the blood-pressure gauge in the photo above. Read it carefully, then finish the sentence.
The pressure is 52 mmHg
